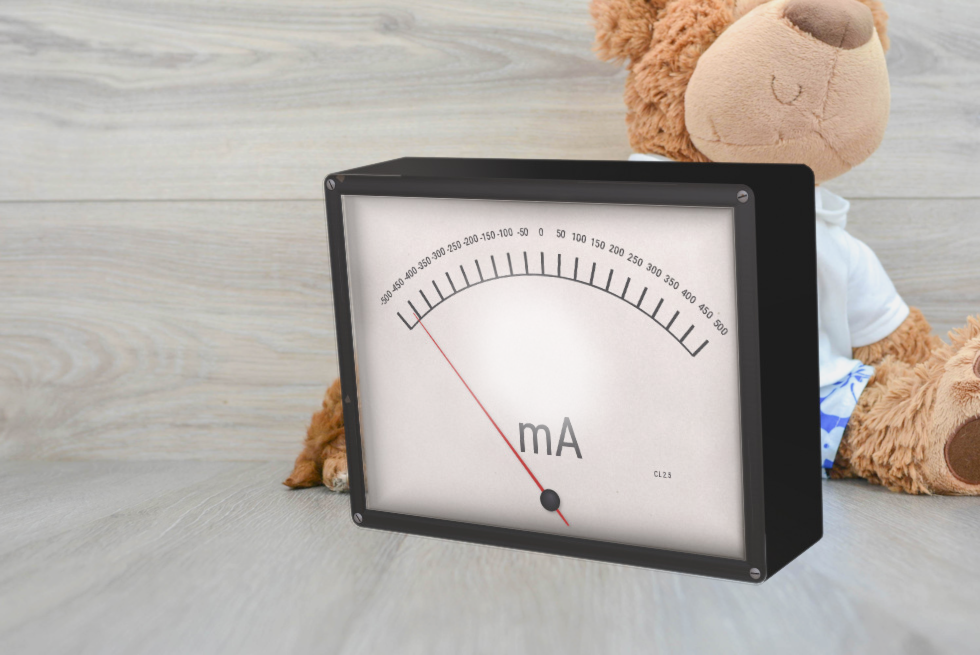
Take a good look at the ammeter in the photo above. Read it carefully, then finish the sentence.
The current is -450 mA
